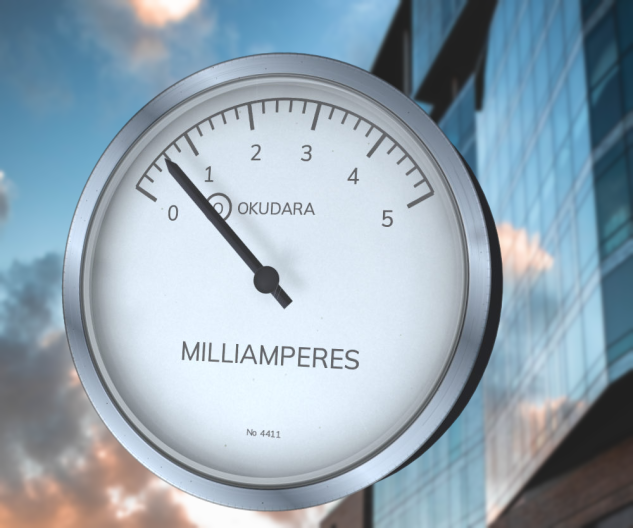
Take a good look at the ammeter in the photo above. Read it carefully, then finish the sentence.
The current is 0.6 mA
